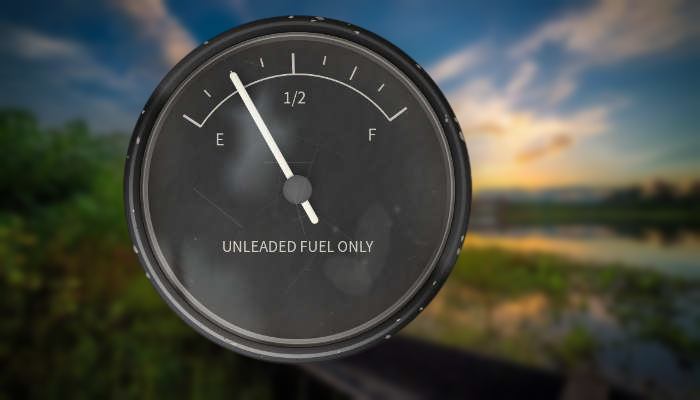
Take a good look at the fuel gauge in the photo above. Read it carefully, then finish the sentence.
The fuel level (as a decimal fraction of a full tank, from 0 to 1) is 0.25
